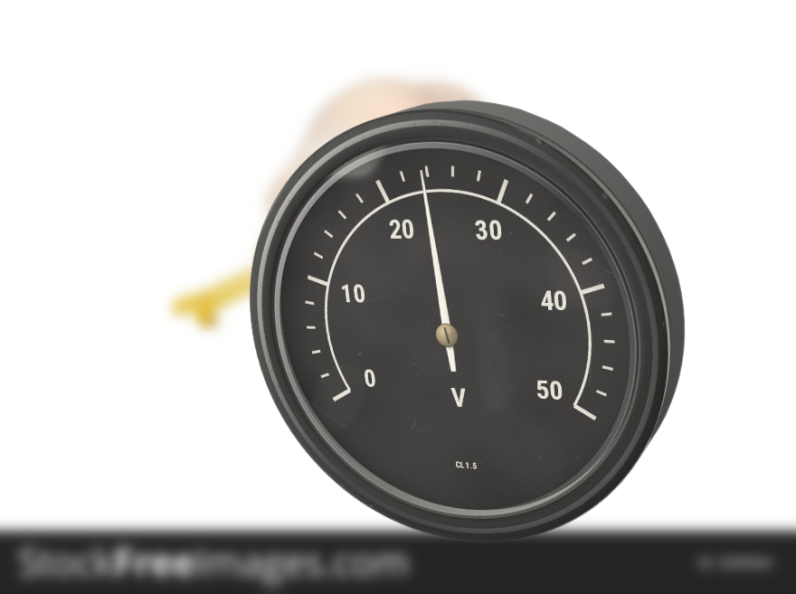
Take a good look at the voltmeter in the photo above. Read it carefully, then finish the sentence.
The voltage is 24 V
